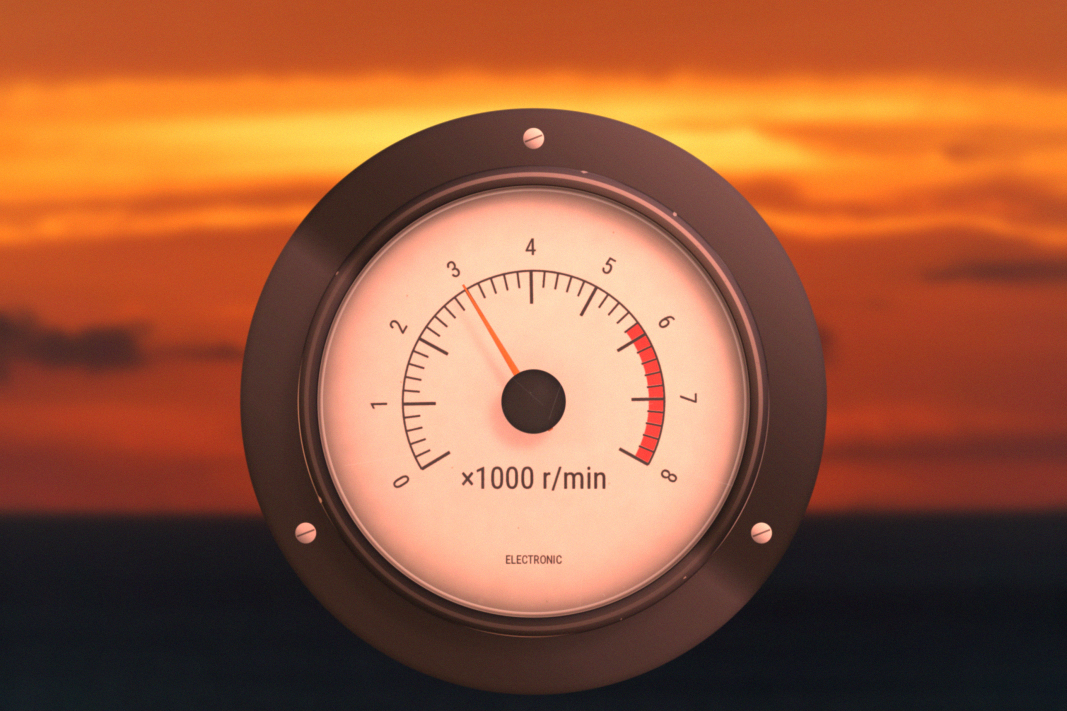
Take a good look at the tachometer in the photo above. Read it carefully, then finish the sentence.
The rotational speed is 3000 rpm
